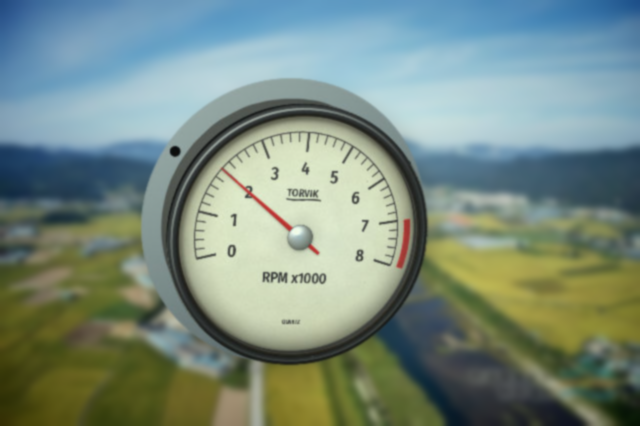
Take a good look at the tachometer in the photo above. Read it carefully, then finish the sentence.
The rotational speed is 2000 rpm
